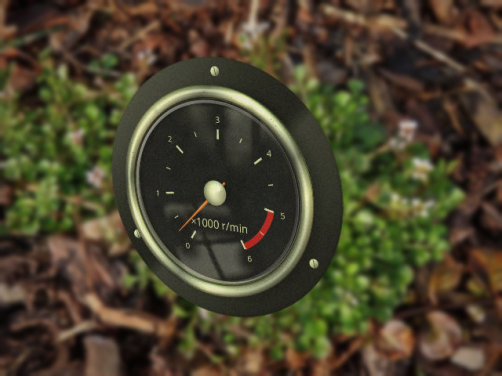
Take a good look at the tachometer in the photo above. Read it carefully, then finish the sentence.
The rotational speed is 250 rpm
